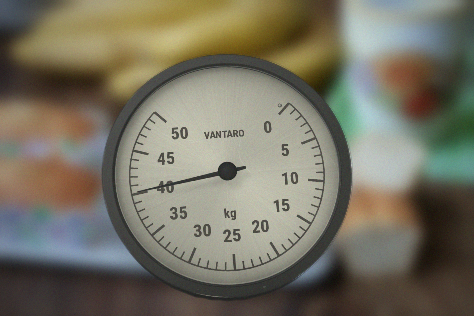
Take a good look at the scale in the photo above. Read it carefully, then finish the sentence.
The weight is 40 kg
